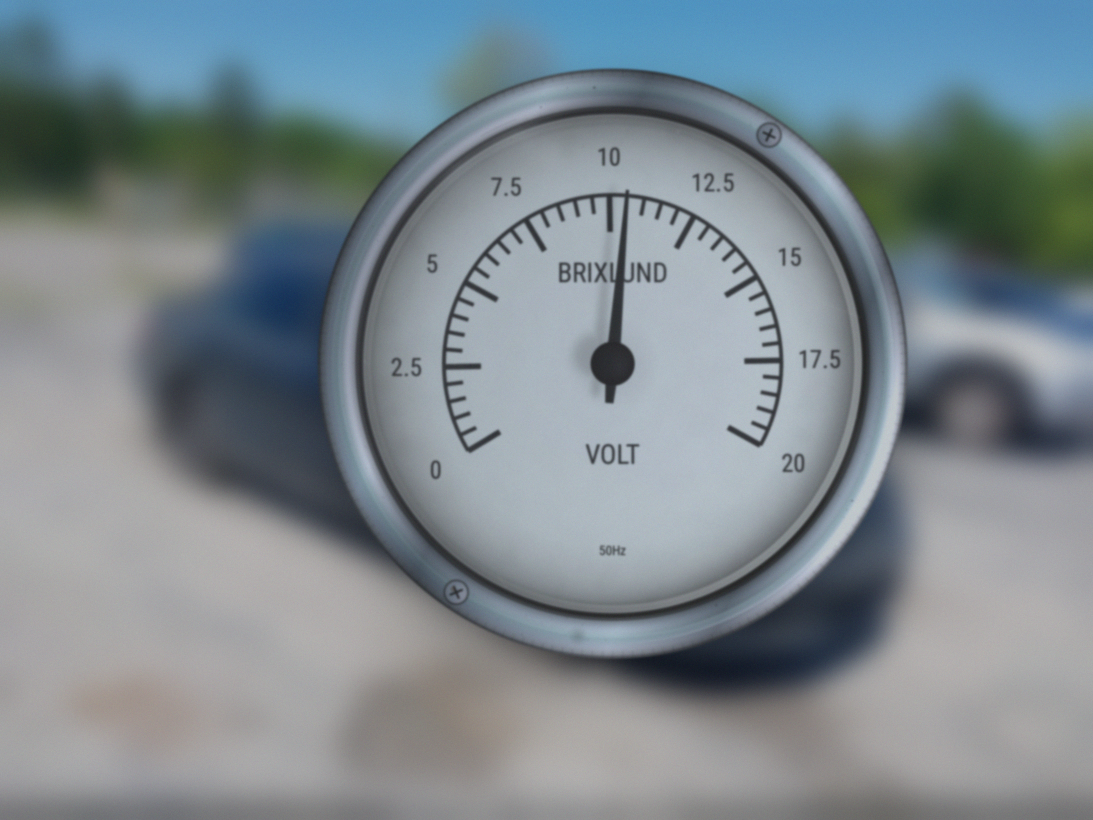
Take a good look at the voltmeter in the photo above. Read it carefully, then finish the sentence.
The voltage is 10.5 V
